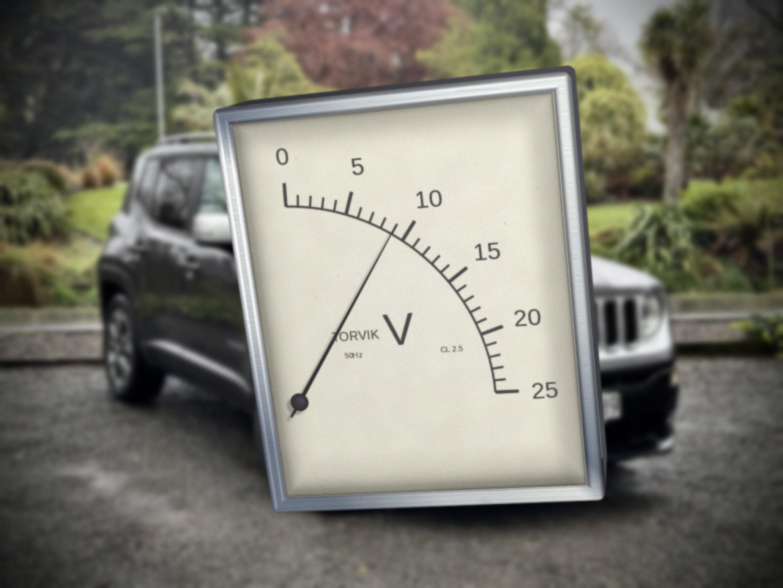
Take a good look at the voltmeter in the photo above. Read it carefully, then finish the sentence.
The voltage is 9 V
